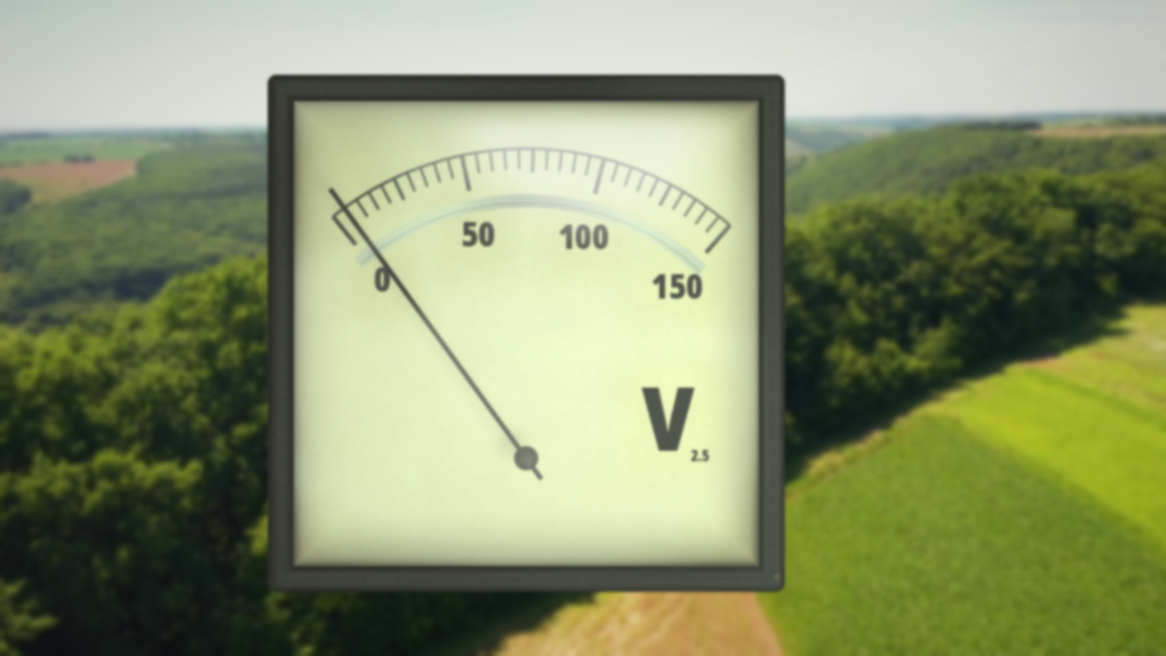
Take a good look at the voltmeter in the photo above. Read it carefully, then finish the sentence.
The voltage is 5 V
